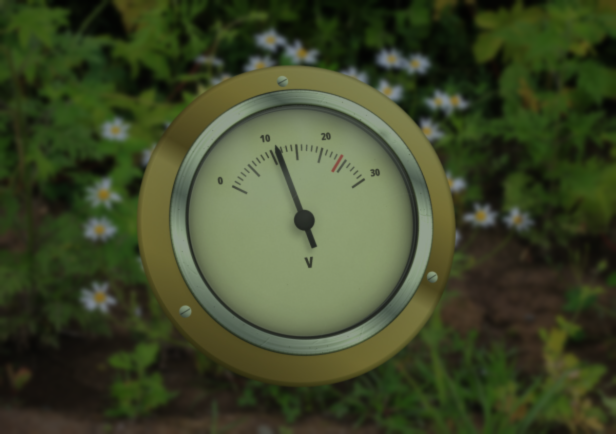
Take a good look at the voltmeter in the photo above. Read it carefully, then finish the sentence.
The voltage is 11 V
